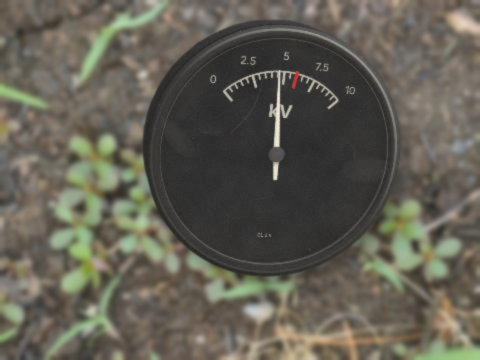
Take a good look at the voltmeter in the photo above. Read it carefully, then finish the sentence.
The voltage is 4.5 kV
